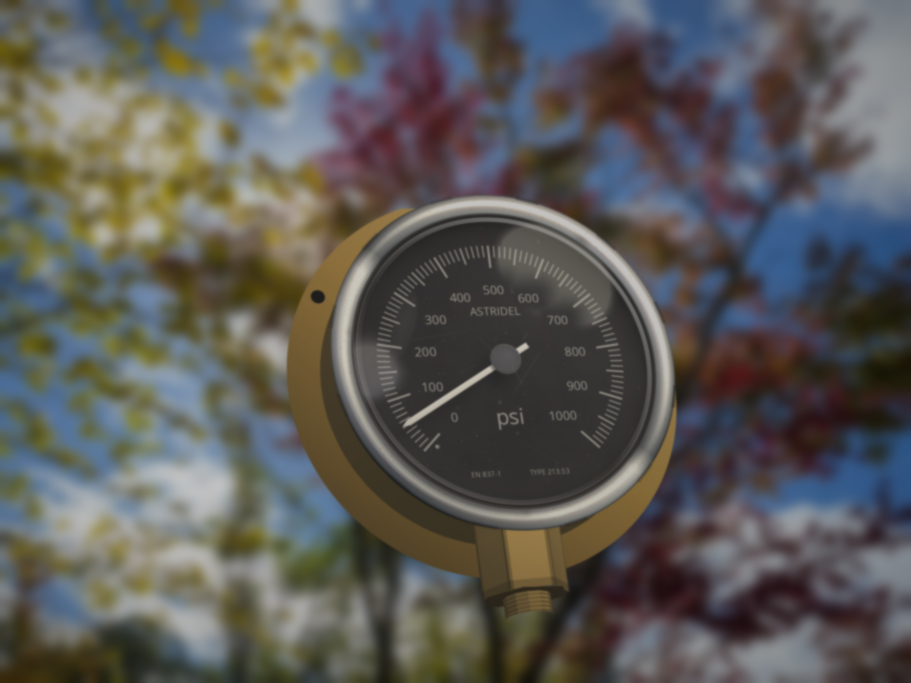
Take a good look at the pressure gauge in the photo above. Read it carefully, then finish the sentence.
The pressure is 50 psi
